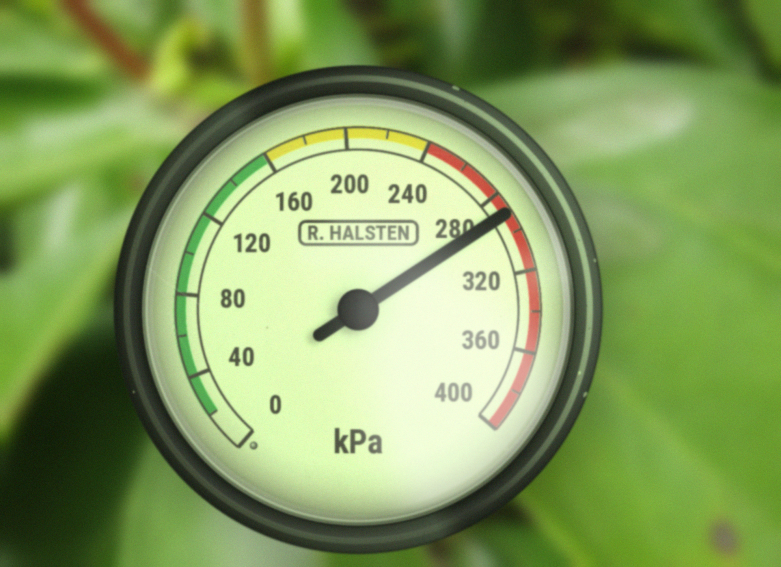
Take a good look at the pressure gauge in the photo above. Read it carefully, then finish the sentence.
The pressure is 290 kPa
